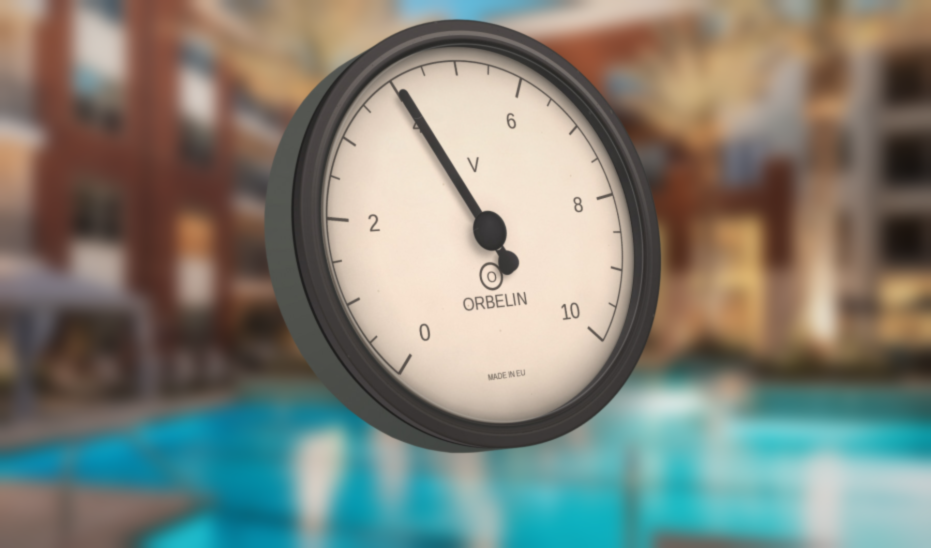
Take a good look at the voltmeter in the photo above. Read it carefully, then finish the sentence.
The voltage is 4 V
